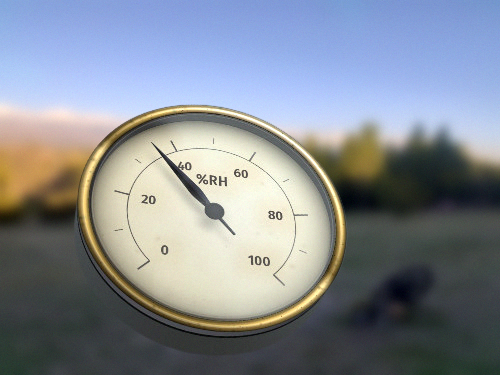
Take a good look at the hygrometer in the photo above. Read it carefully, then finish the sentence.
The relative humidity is 35 %
